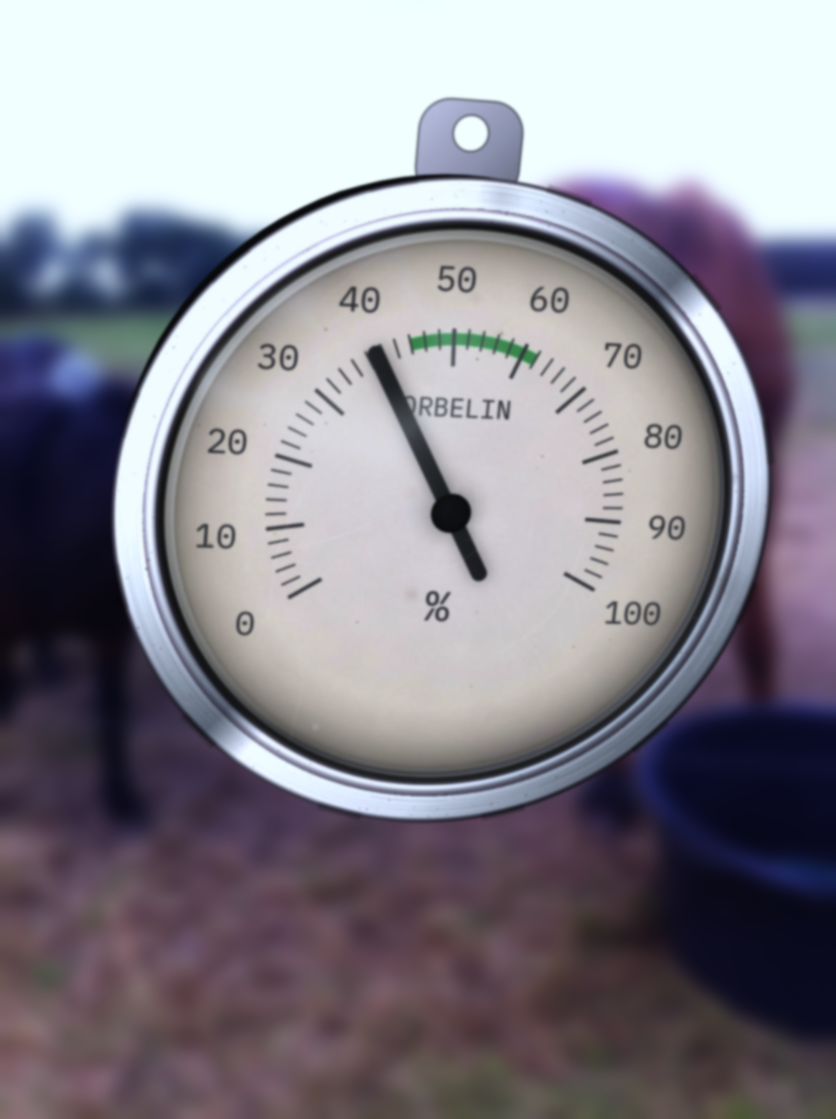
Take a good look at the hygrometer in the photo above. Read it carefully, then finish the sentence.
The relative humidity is 39 %
